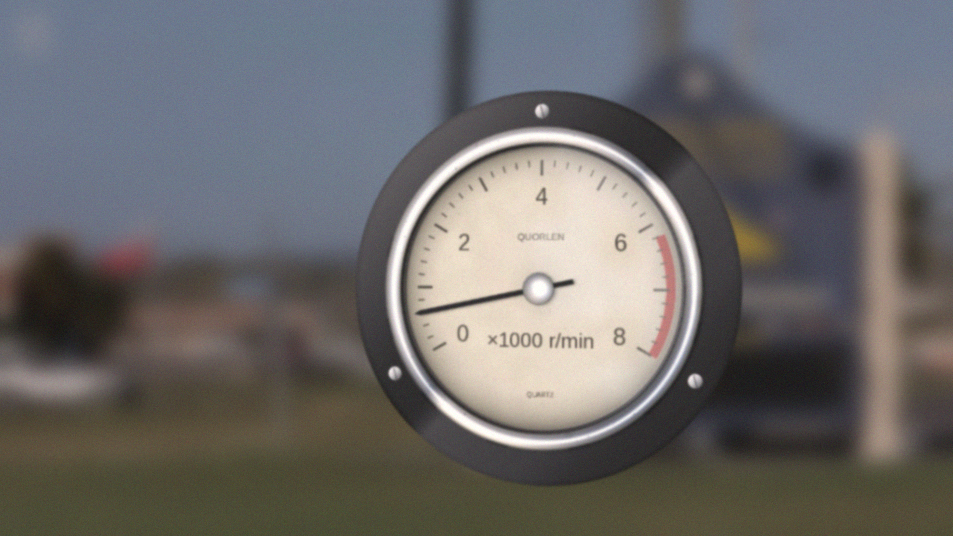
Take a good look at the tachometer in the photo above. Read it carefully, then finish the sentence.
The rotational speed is 600 rpm
